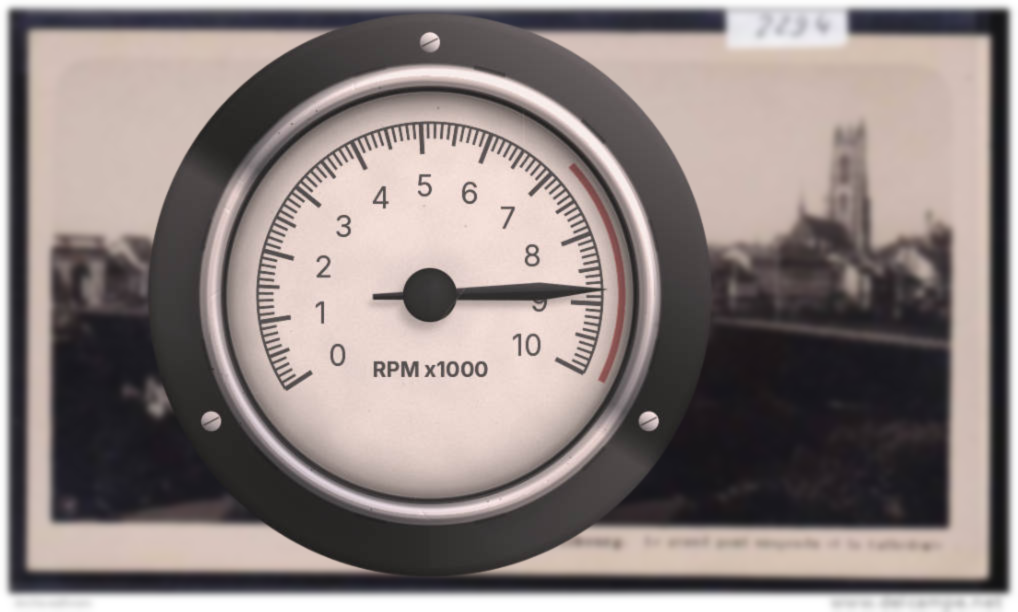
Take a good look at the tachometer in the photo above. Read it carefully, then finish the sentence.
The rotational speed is 8800 rpm
